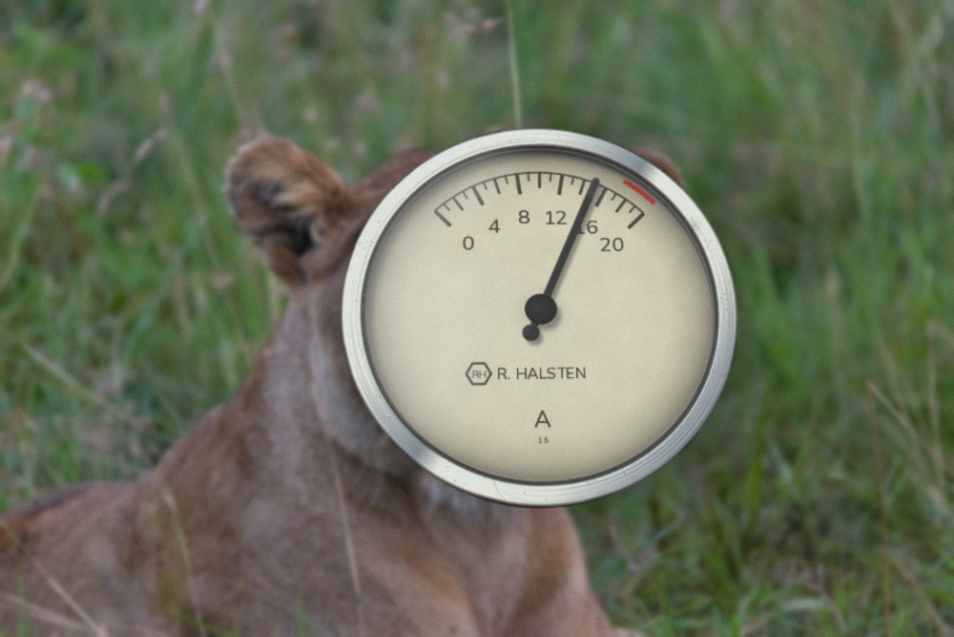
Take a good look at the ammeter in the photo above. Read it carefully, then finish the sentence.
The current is 15 A
